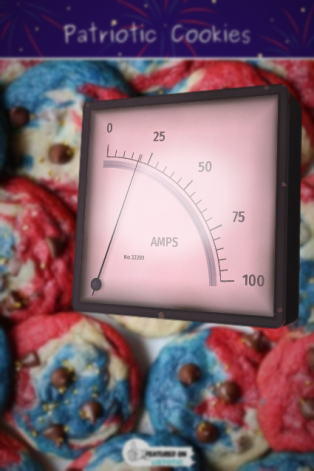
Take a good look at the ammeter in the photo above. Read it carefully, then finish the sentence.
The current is 20 A
